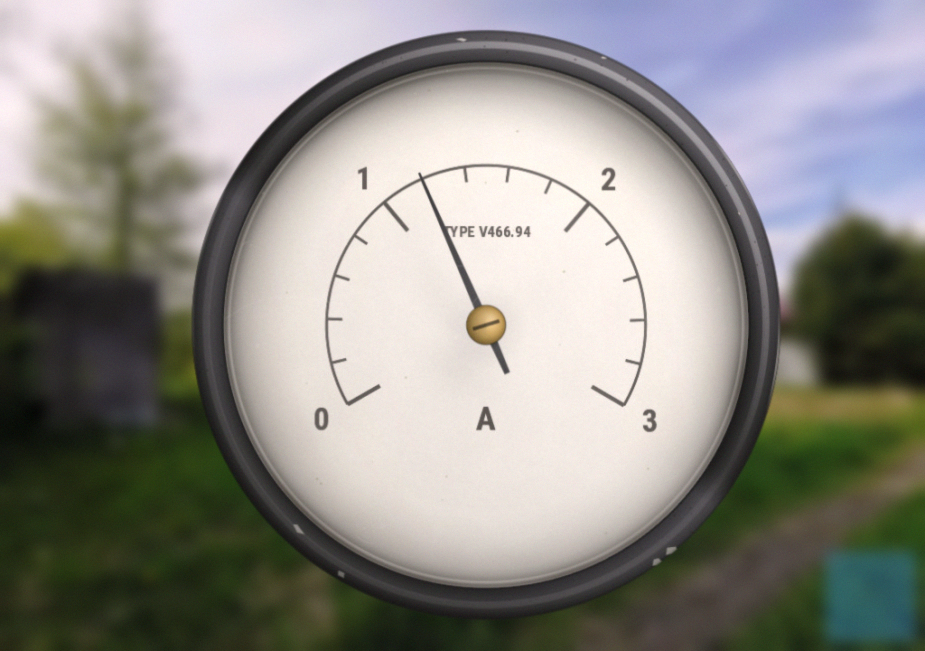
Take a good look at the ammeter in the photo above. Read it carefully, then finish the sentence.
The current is 1.2 A
